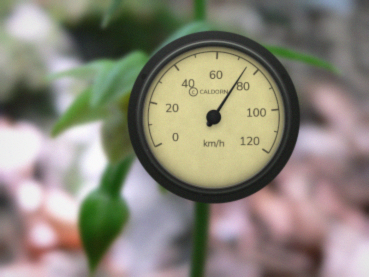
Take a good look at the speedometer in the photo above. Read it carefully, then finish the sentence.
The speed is 75 km/h
